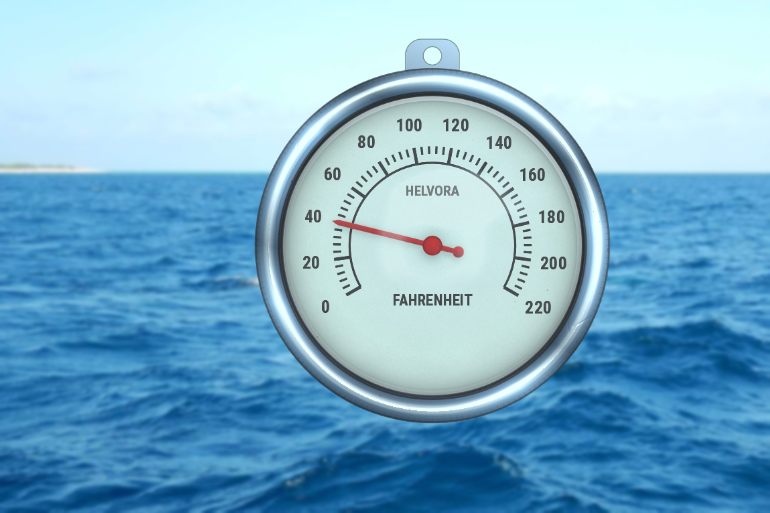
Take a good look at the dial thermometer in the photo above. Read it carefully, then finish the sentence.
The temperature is 40 °F
